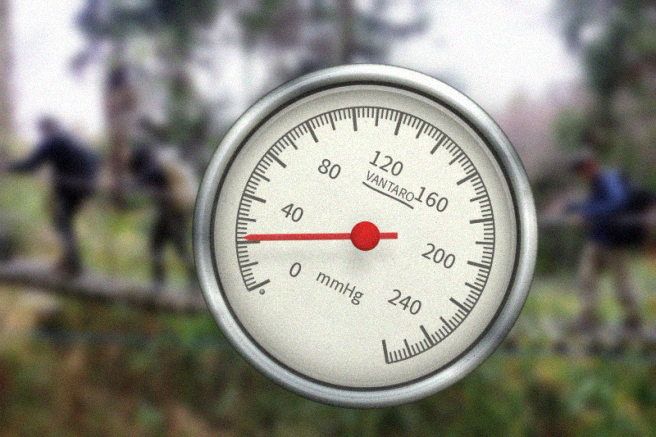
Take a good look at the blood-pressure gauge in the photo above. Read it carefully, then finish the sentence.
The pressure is 22 mmHg
